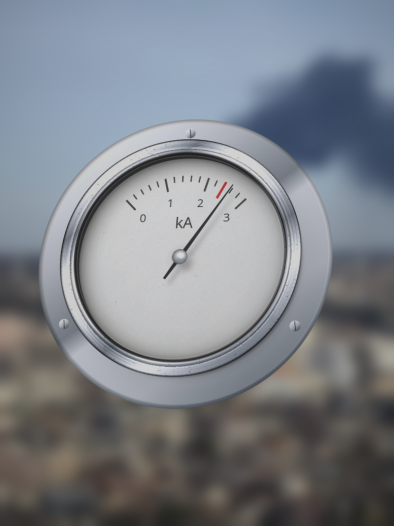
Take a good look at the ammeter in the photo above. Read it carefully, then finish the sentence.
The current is 2.6 kA
